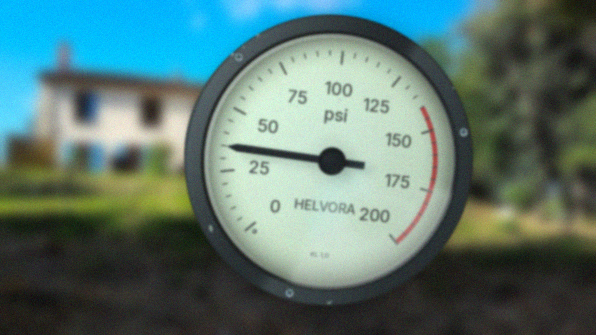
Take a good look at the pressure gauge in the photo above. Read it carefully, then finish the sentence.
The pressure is 35 psi
